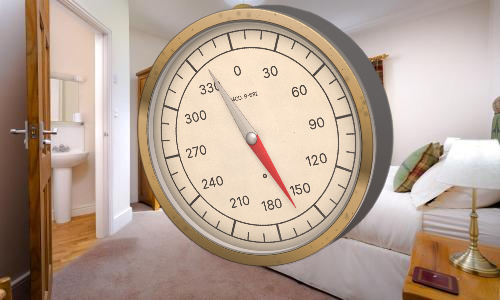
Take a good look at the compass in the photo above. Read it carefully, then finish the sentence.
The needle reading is 160 °
